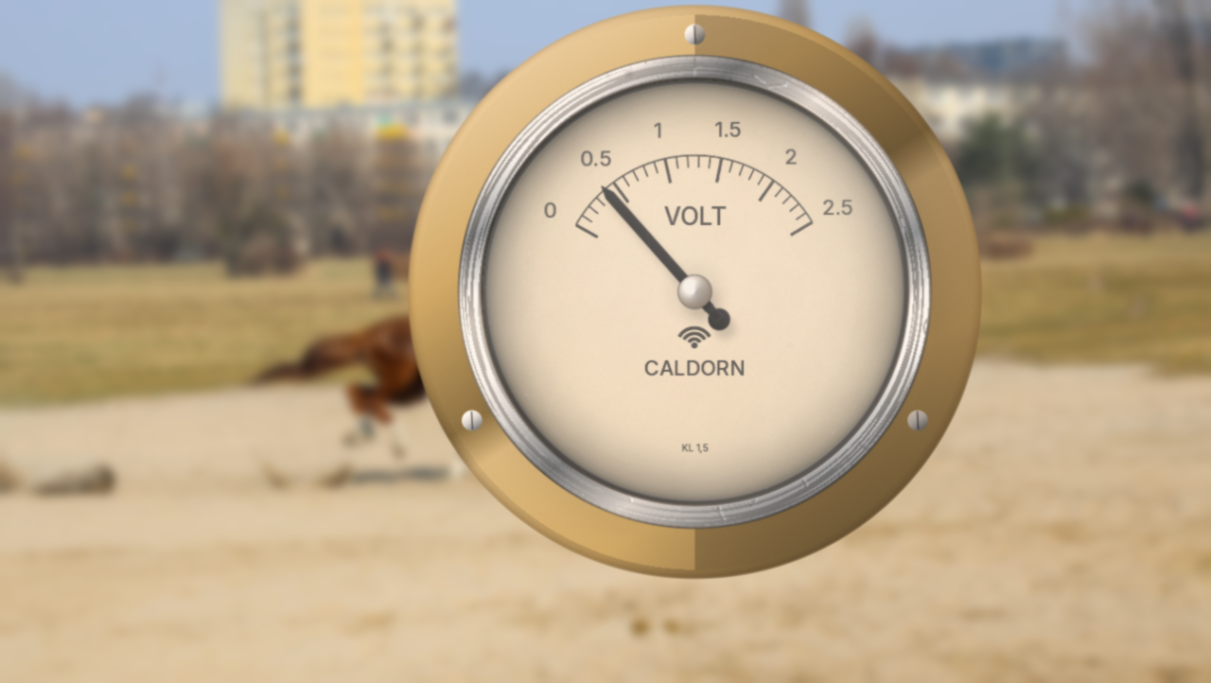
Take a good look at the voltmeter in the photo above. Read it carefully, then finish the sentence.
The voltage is 0.4 V
